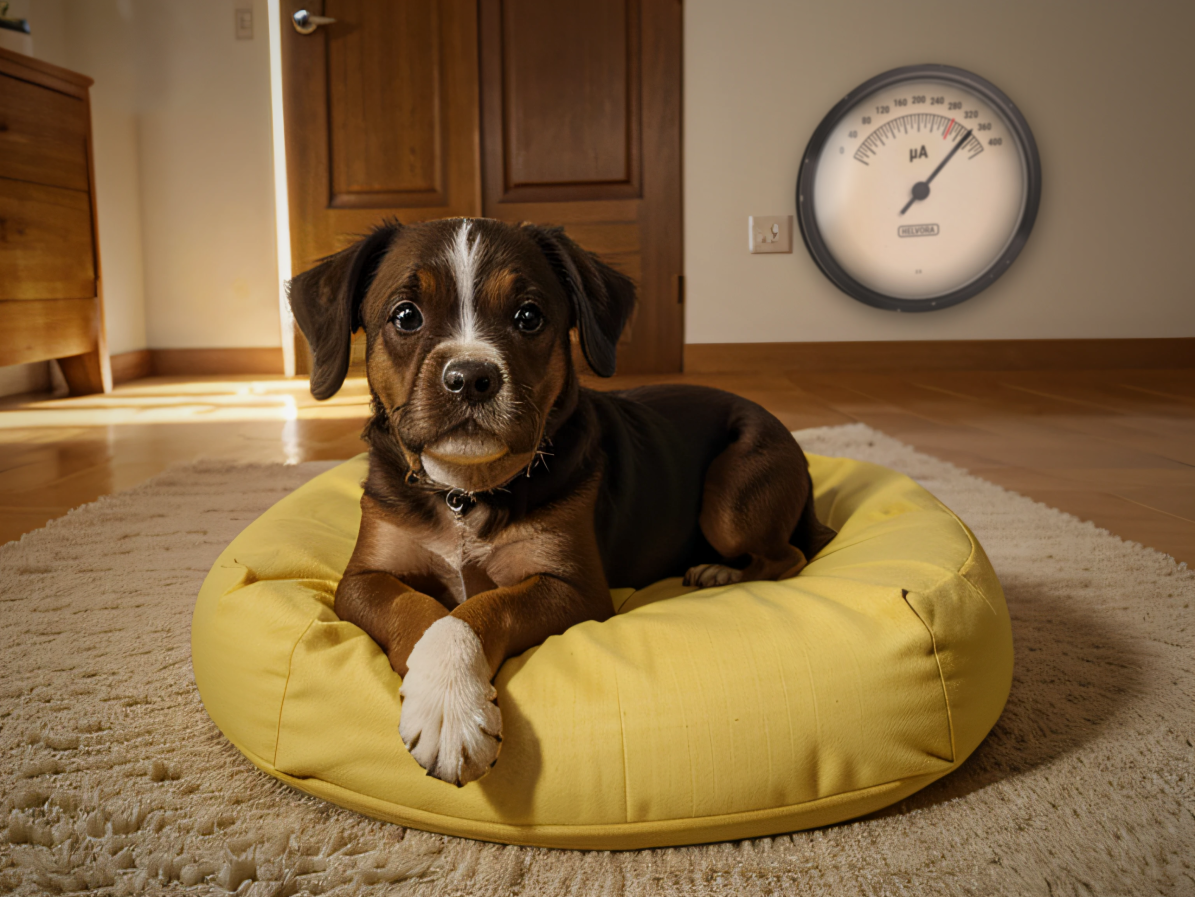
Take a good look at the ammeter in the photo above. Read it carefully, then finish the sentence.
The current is 340 µA
